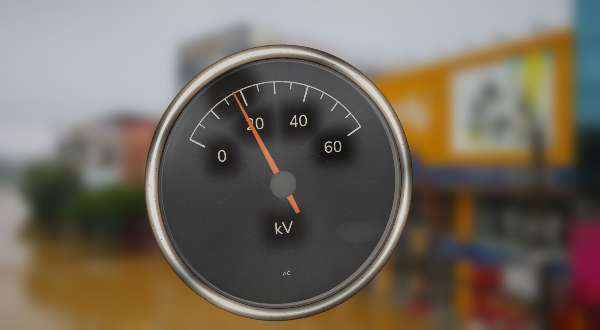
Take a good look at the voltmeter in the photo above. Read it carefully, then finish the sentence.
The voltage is 17.5 kV
